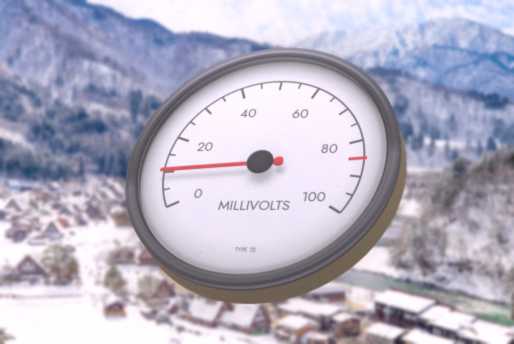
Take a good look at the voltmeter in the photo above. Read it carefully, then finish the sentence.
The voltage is 10 mV
